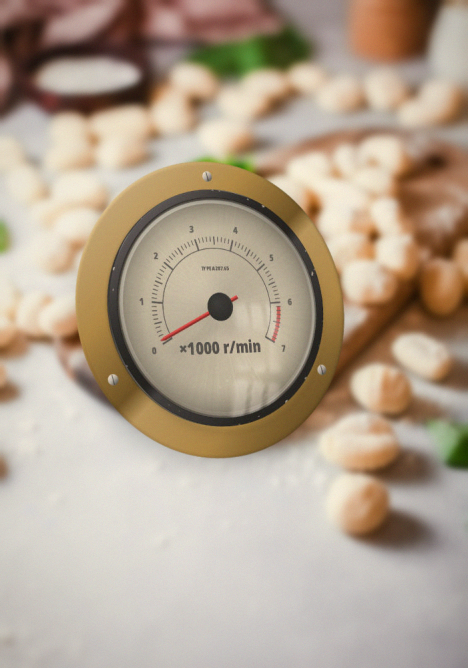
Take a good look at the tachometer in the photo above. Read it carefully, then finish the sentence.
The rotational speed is 100 rpm
